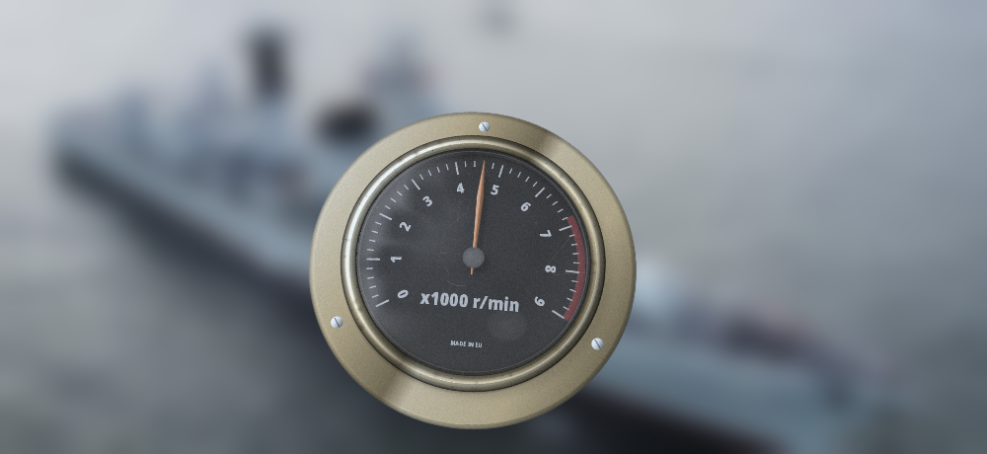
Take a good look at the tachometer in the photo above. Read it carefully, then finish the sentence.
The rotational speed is 4600 rpm
